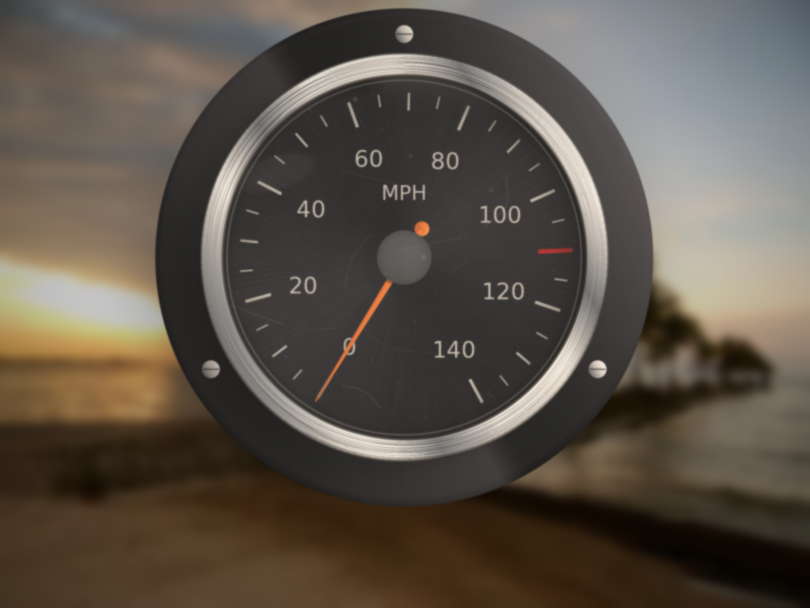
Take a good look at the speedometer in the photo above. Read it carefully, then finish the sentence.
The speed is 0 mph
